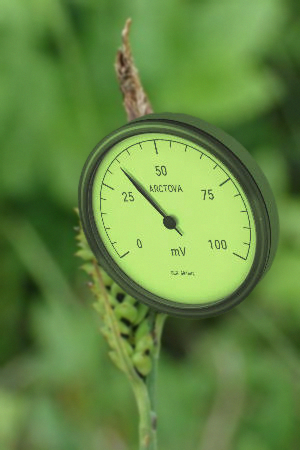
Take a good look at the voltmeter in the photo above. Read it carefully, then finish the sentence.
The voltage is 35 mV
